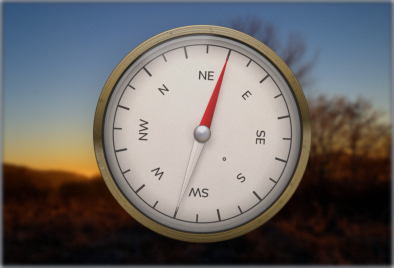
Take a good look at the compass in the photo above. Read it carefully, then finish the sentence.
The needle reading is 60 °
